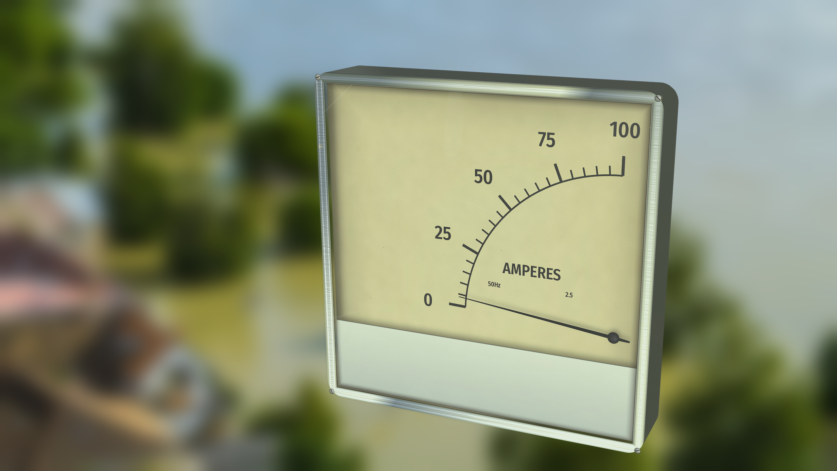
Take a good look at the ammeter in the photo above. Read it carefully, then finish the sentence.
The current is 5 A
